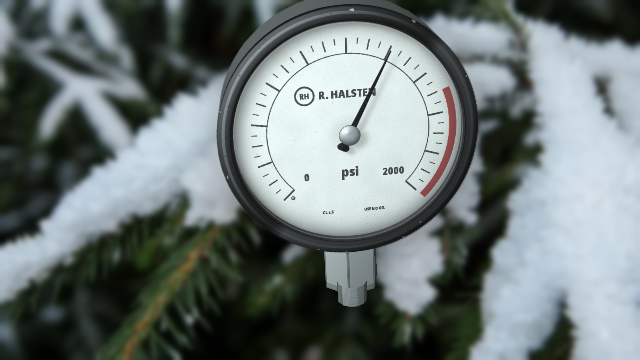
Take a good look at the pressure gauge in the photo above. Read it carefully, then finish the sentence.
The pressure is 1200 psi
